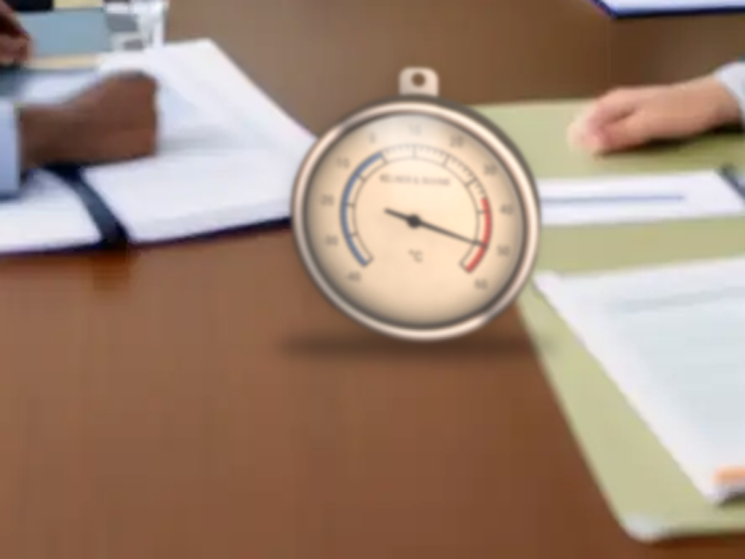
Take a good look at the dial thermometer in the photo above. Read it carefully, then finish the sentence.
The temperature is 50 °C
